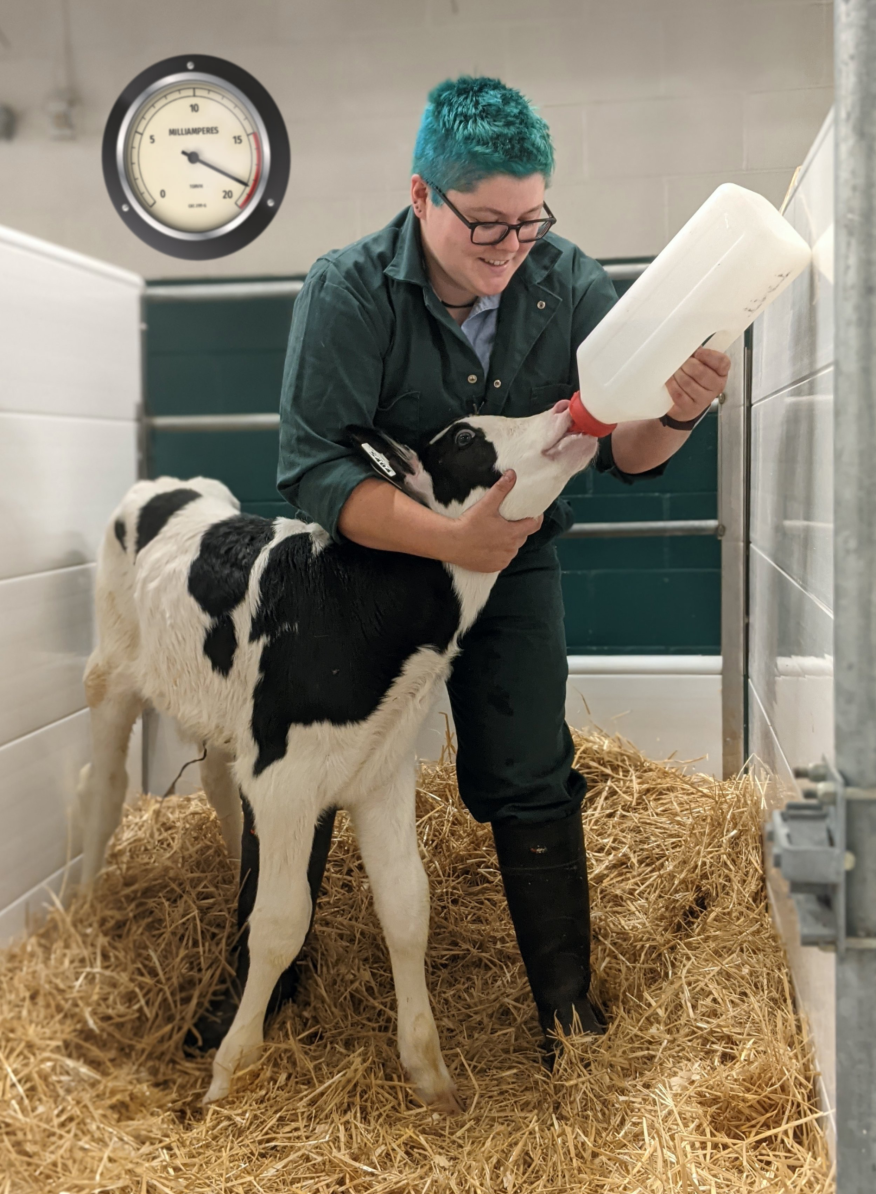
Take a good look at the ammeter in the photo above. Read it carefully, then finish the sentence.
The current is 18.5 mA
